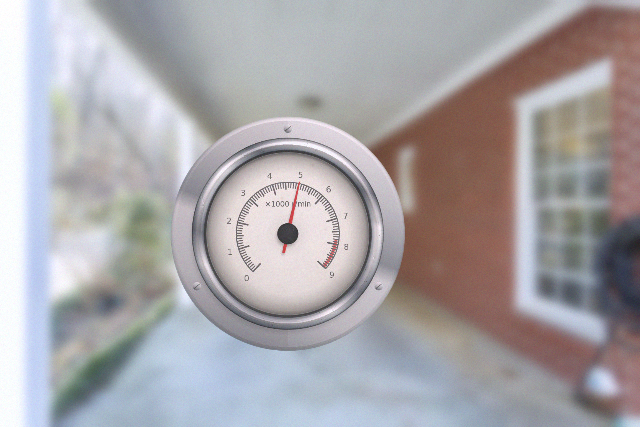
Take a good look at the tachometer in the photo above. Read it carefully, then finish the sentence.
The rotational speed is 5000 rpm
